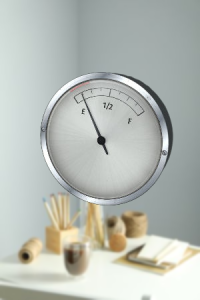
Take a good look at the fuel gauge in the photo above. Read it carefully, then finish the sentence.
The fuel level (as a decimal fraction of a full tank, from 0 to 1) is 0.125
